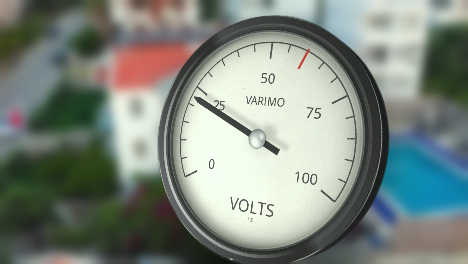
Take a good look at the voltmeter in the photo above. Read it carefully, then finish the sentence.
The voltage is 22.5 V
